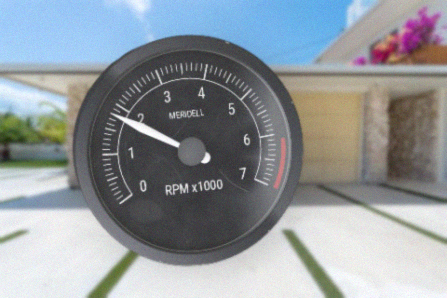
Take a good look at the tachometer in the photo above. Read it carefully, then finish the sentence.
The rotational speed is 1800 rpm
